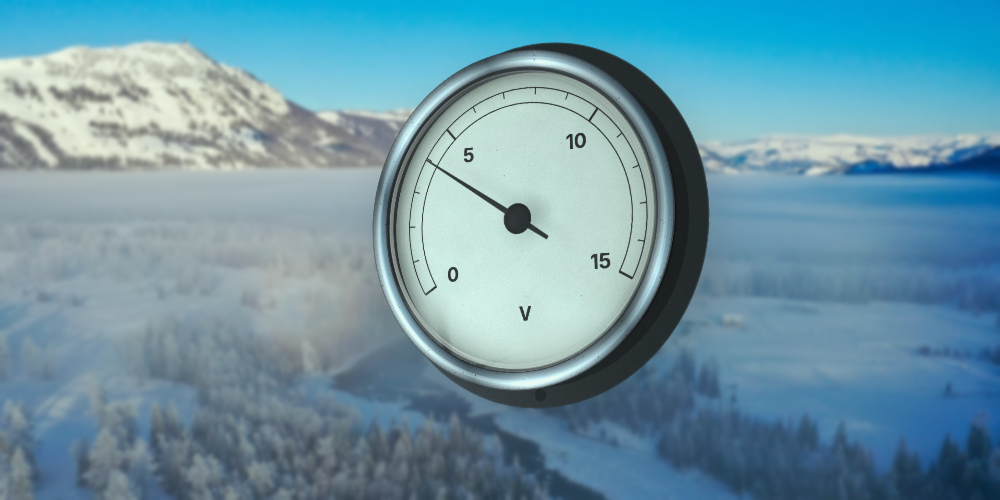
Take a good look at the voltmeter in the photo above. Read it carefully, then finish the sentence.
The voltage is 4 V
